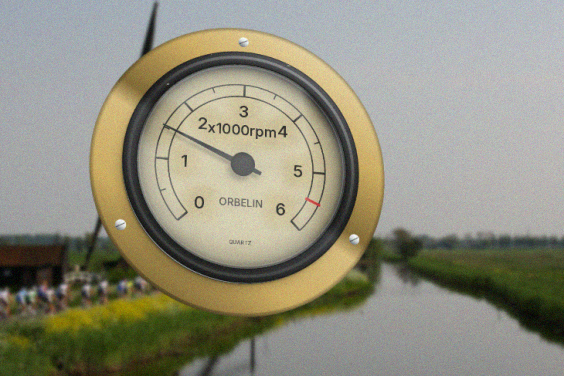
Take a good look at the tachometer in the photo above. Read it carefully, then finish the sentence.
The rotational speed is 1500 rpm
